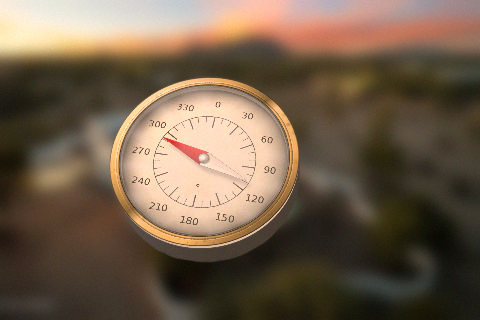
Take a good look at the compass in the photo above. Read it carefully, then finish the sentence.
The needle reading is 290 °
